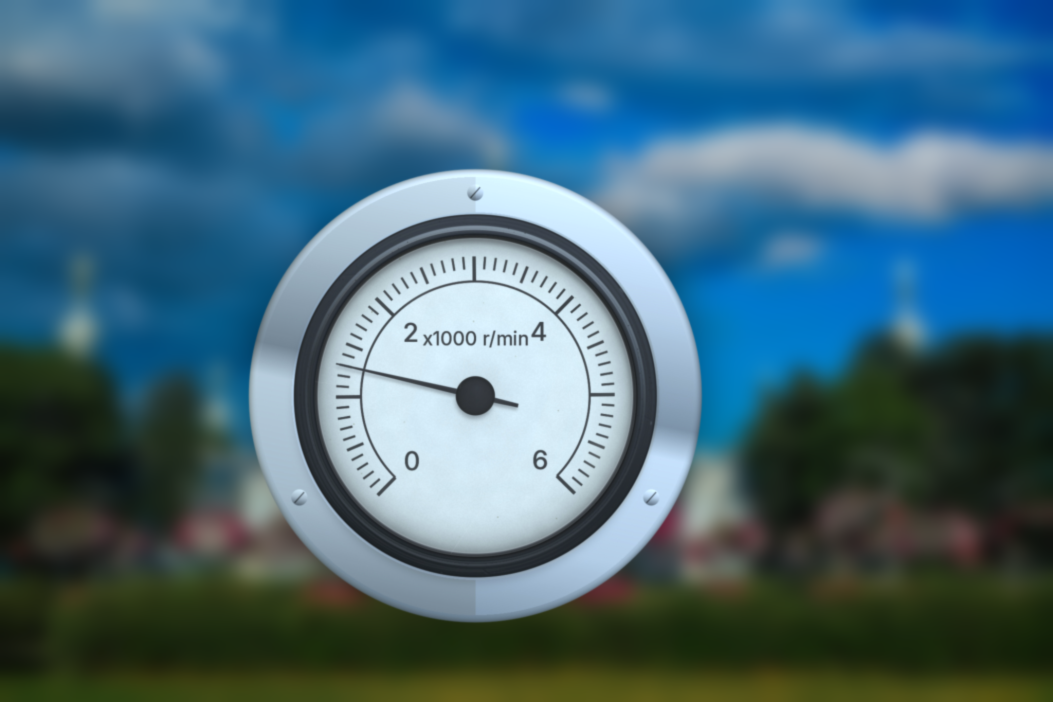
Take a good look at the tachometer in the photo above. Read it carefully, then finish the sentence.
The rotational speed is 1300 rpm
